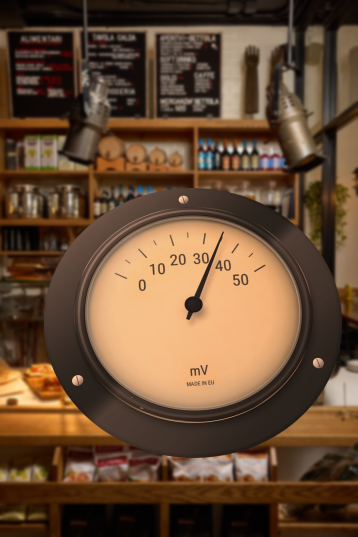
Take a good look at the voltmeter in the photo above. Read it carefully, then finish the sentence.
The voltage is 35 mV
